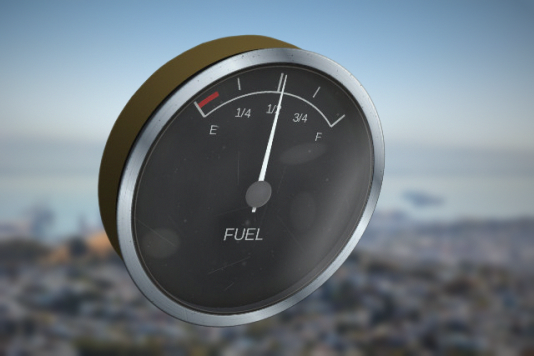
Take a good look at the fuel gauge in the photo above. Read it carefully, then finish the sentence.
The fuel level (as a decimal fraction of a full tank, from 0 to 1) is 0.5
